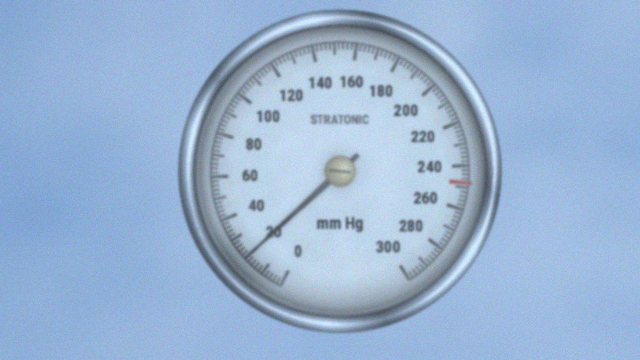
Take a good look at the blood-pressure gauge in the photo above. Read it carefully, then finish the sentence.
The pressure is 20 mmHg
